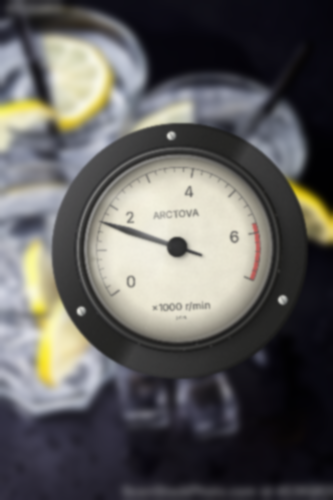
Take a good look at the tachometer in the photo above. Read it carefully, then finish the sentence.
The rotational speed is 1600 rpm
